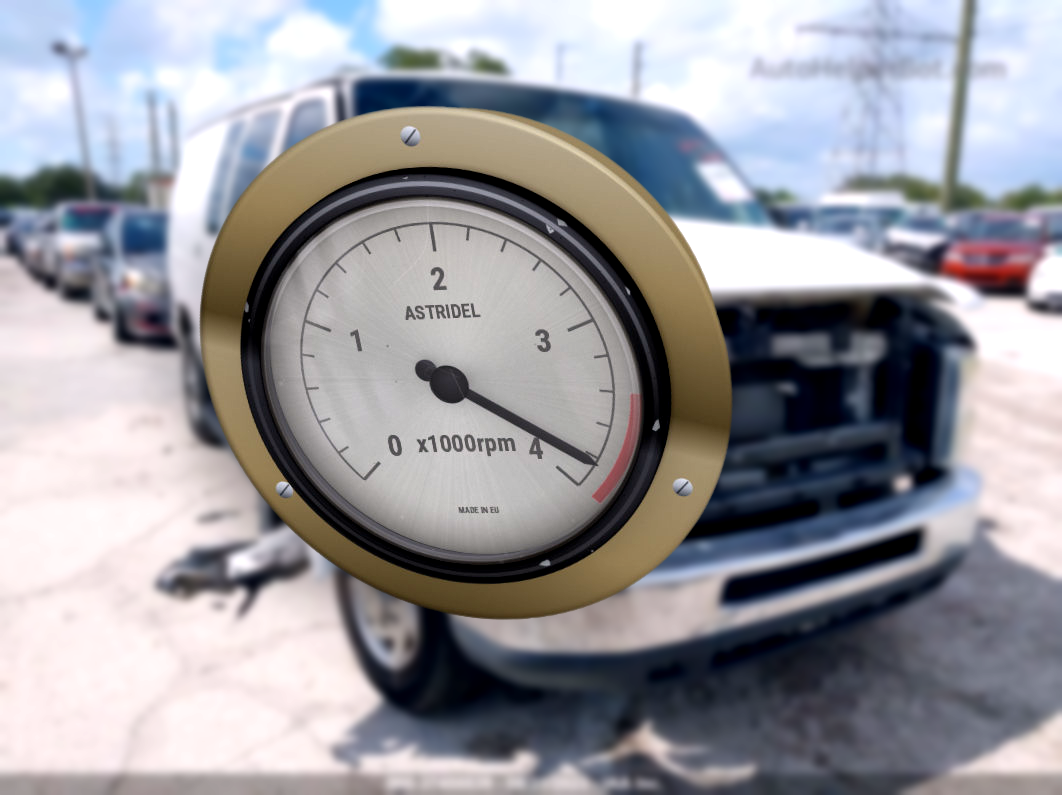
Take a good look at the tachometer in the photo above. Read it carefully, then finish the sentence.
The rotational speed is 3800 rpm
